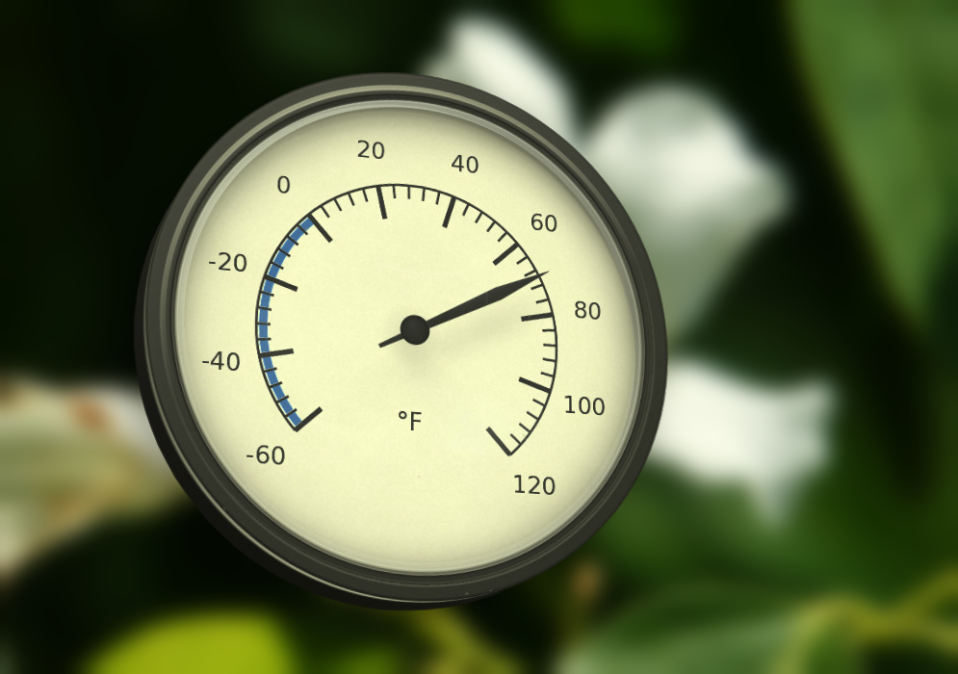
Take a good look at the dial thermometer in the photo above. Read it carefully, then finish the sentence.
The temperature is 70 °F
